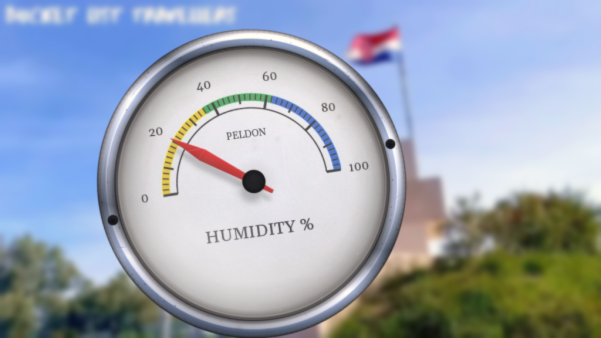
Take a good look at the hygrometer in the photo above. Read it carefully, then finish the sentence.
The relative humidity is 20 %
